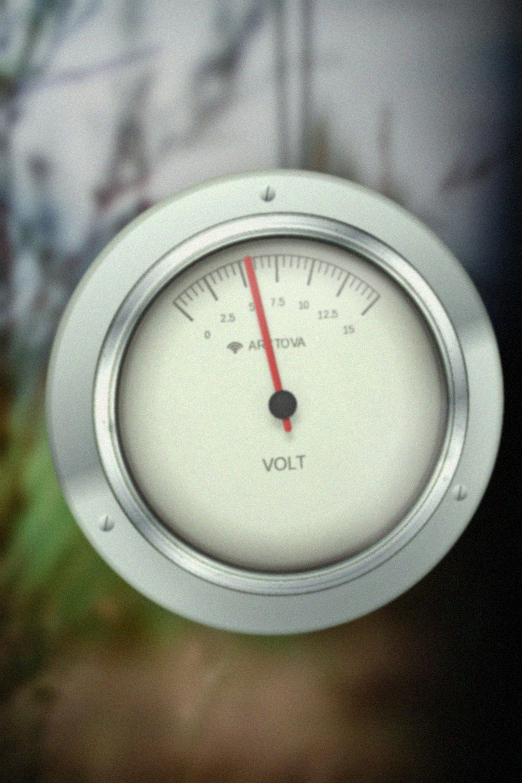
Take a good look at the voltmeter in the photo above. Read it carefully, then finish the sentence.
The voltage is 5.5 V
